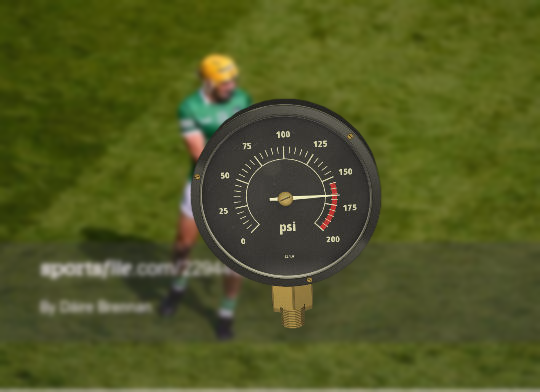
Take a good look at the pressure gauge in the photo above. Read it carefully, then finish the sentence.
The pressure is 165 psi
